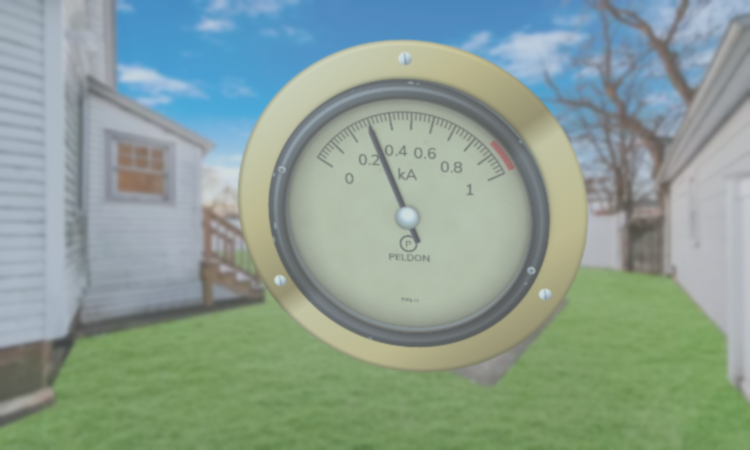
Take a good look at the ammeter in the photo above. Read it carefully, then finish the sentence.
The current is 0.3 kA
